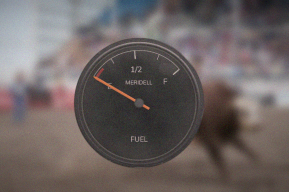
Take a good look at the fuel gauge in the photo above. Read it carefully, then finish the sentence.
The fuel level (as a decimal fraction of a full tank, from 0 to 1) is 0
